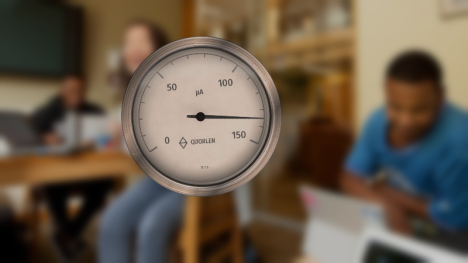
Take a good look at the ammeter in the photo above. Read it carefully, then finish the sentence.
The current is 135 µA
